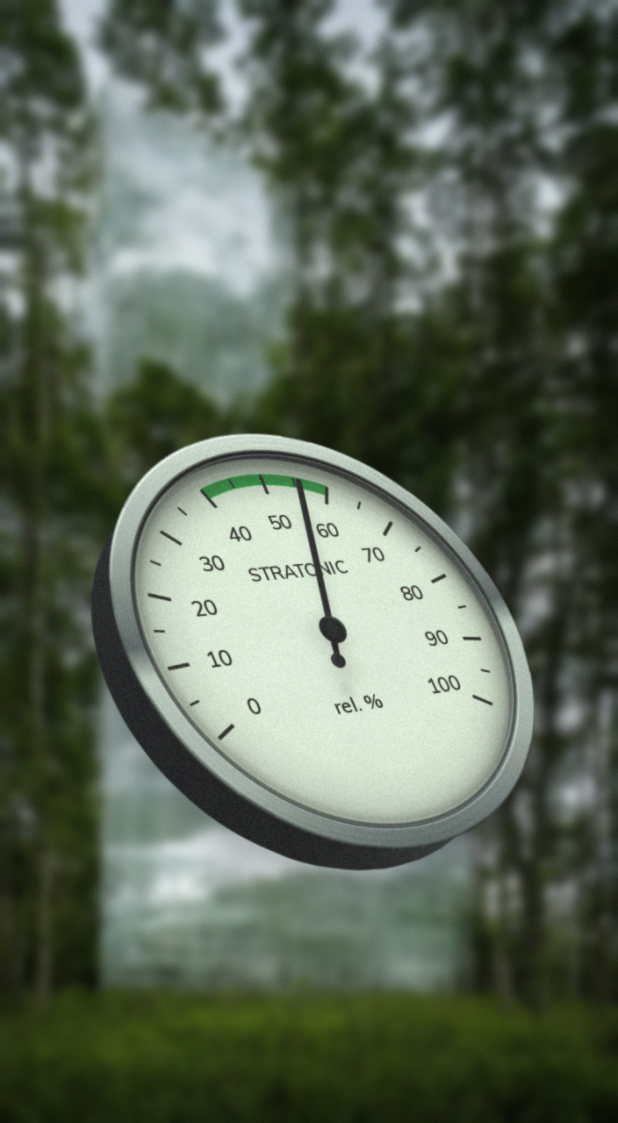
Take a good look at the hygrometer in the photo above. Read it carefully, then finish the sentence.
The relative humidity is 55 %
